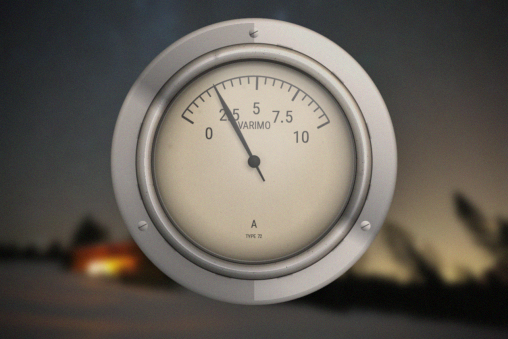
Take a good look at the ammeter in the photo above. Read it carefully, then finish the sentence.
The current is 2.5 A
